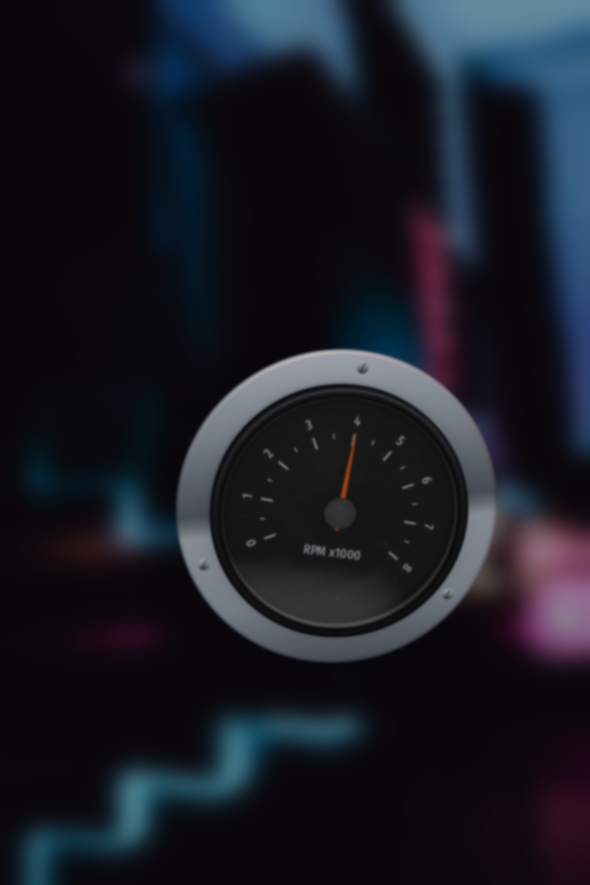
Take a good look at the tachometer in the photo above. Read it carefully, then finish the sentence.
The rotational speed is 4000 rpm
